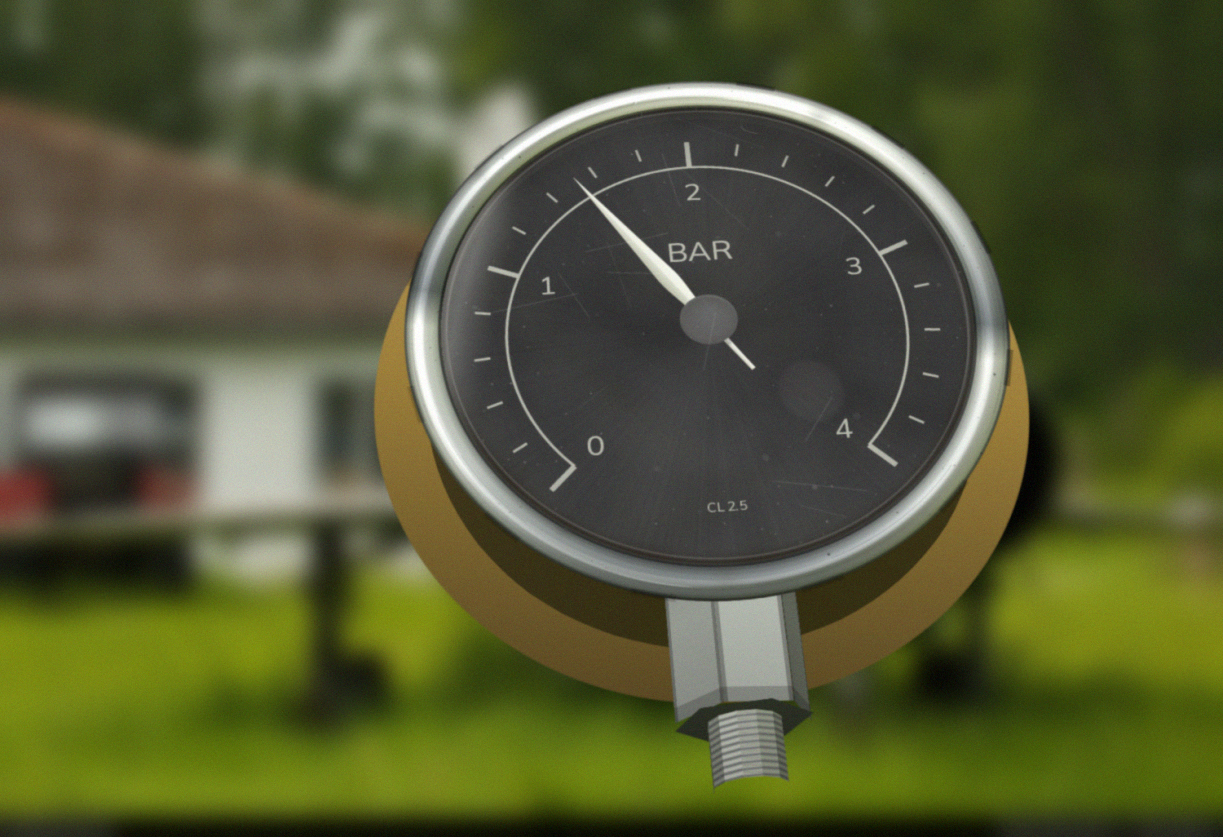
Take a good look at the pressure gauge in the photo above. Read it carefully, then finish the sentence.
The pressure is 1.5 bar
